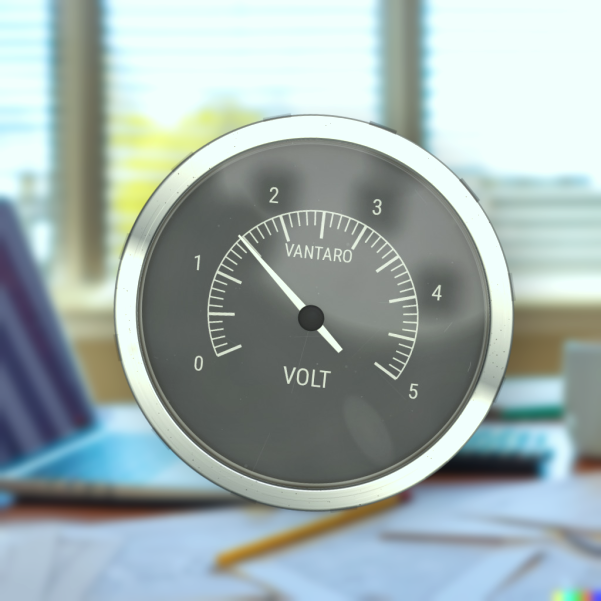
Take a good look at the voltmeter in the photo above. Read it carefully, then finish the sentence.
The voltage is 1.5 V
